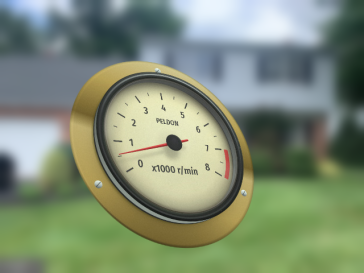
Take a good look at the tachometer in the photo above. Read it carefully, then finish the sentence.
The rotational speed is 500 rpm
